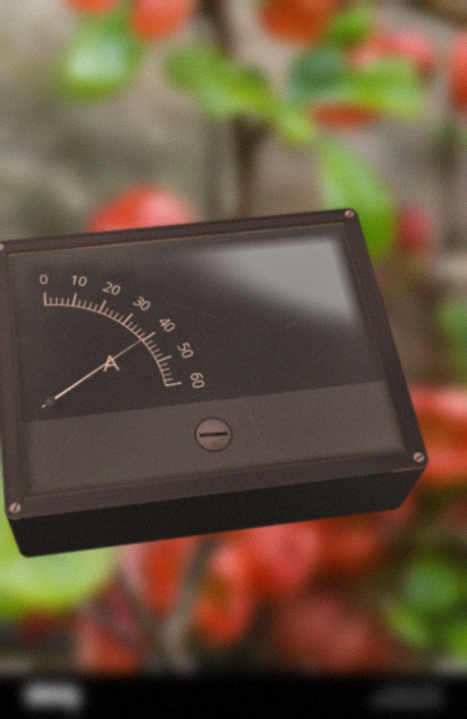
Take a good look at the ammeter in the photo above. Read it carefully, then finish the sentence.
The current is 40 A
